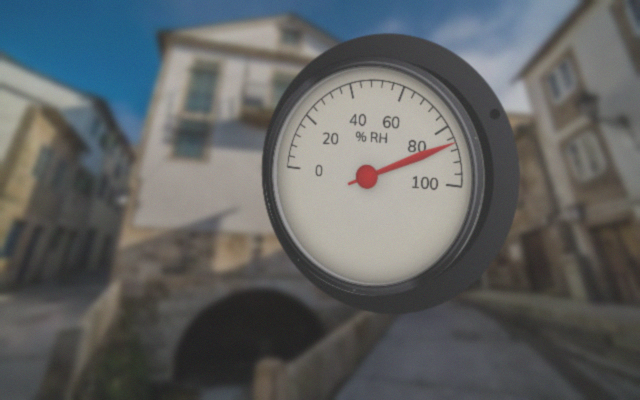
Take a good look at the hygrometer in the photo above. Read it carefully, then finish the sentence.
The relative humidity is 86 %
